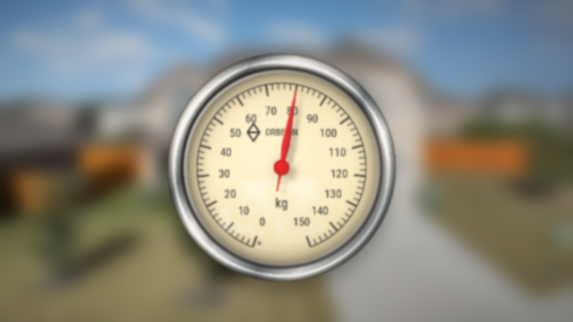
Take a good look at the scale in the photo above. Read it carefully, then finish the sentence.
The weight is 80 kg
